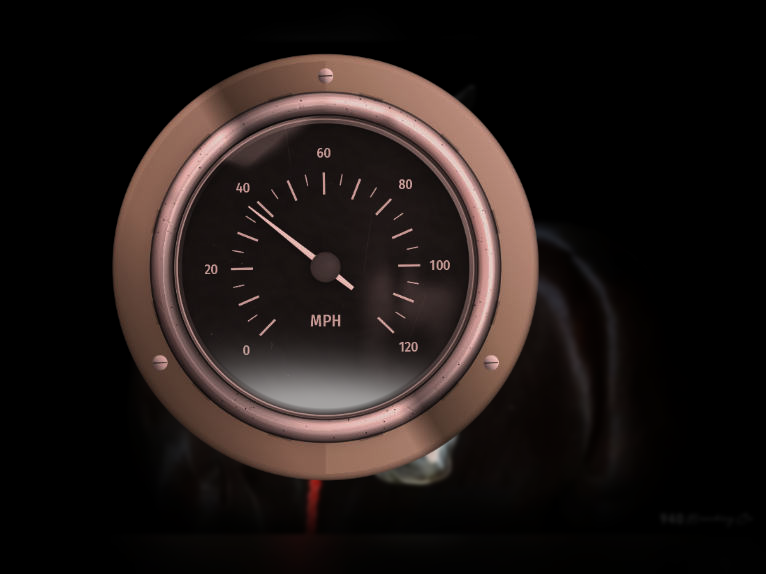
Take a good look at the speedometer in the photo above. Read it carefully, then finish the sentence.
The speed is 37.5 mph
